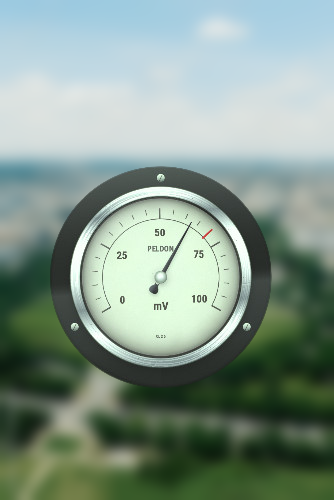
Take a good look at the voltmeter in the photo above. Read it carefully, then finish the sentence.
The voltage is 62.5 mV
